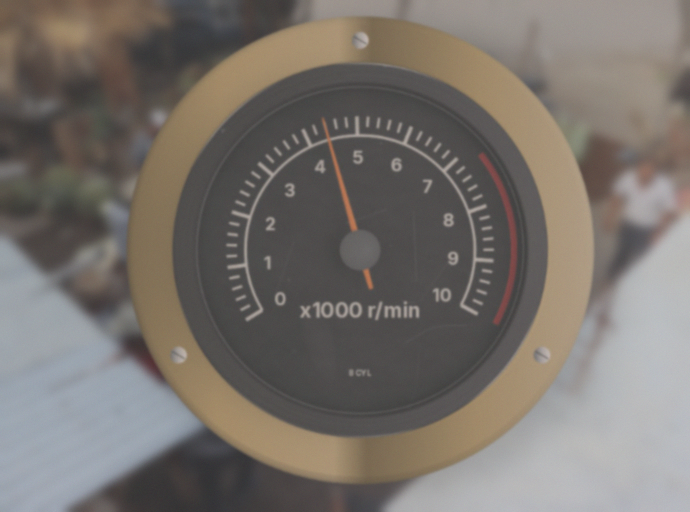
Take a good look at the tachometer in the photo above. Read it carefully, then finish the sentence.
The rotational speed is 4400 rpm
